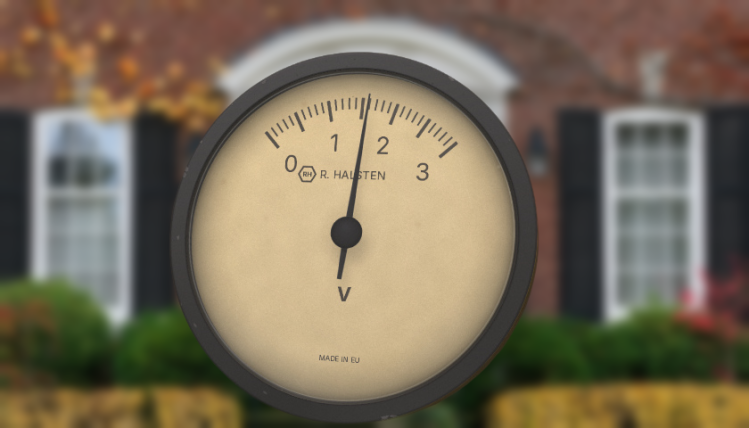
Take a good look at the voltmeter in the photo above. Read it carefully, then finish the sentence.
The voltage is 1.6 V
